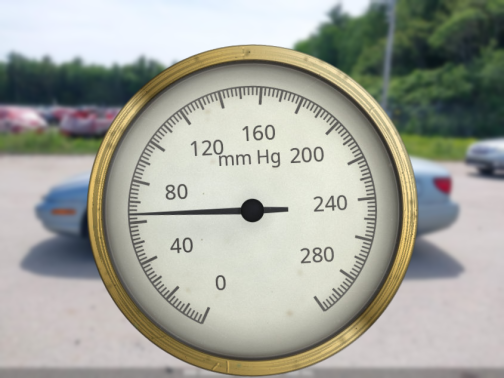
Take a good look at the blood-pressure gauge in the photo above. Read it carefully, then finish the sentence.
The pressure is 64 mmHg
